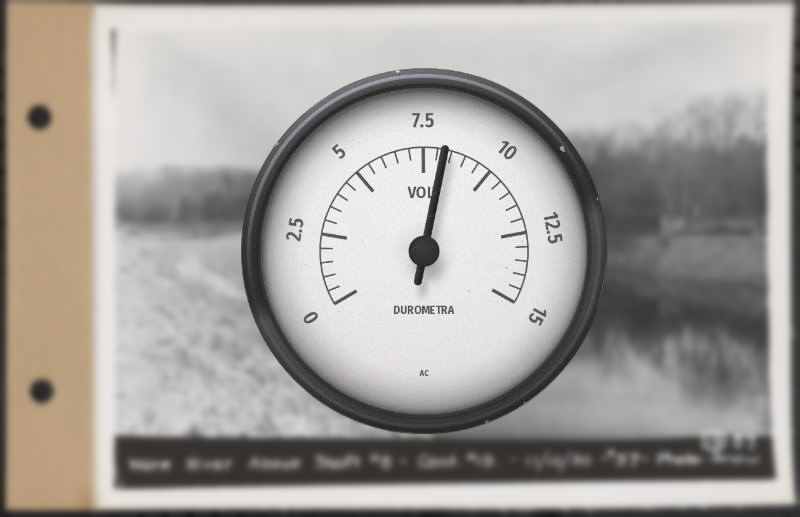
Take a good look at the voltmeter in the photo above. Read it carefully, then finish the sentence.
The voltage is 8.25 V
